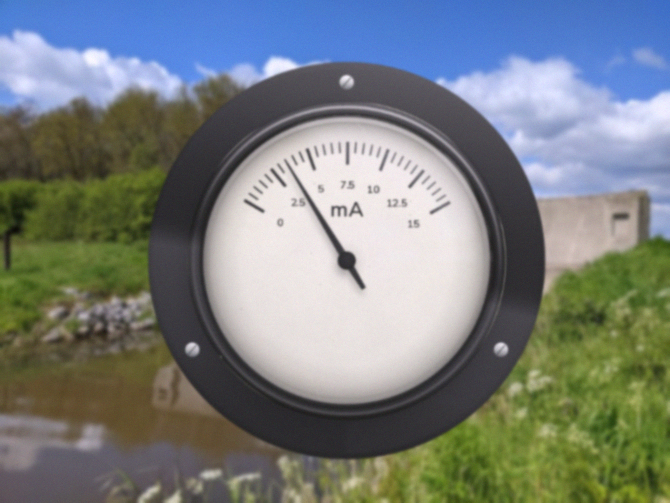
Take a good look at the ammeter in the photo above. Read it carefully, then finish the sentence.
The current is 3.5 mA
